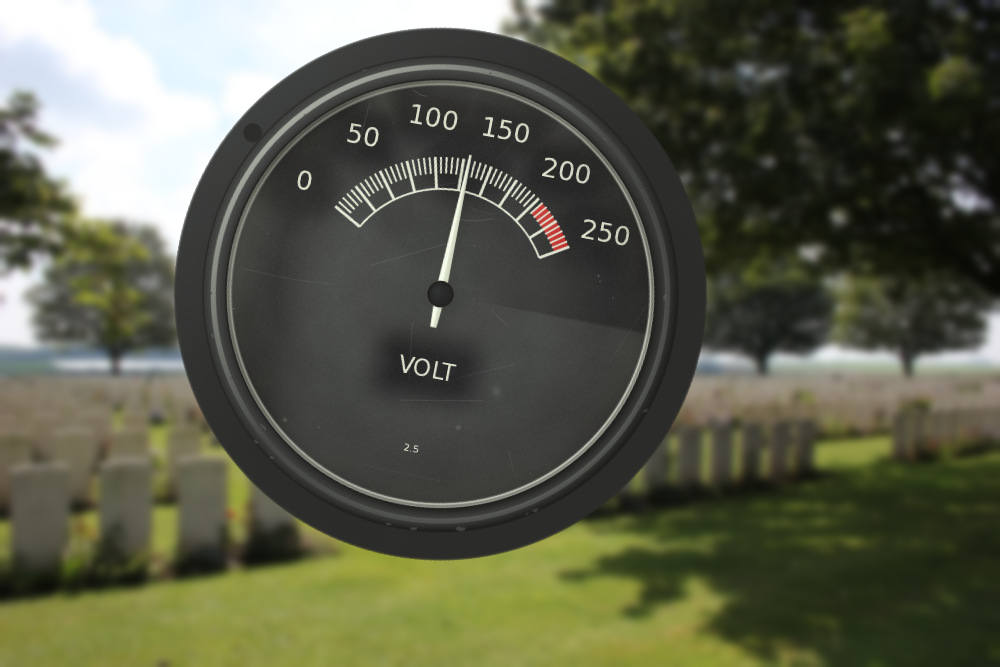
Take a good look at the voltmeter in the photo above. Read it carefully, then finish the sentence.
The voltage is 130 V
